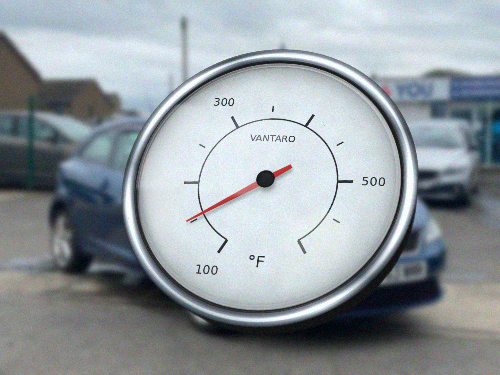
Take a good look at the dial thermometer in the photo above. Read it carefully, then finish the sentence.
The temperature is 150 °F
